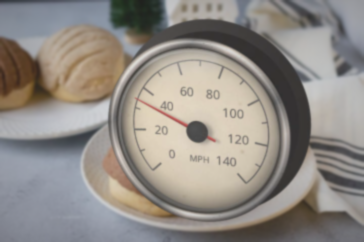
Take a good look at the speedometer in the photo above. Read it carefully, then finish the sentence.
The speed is 35 mph
